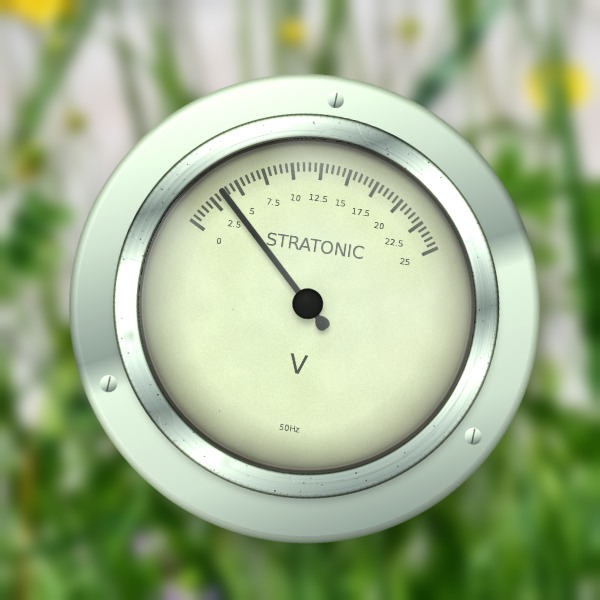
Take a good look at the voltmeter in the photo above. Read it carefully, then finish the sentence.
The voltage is 3.5 V
